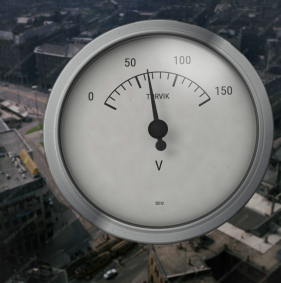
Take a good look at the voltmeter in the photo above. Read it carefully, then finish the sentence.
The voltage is 65 V
